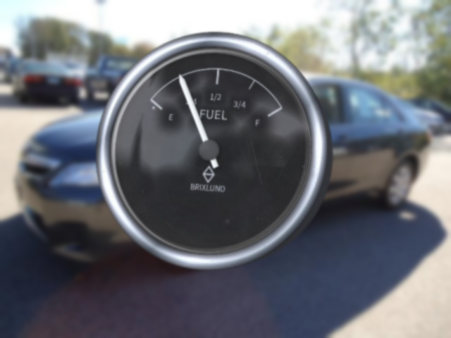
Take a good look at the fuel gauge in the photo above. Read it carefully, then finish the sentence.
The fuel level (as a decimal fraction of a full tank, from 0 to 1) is 0.25
